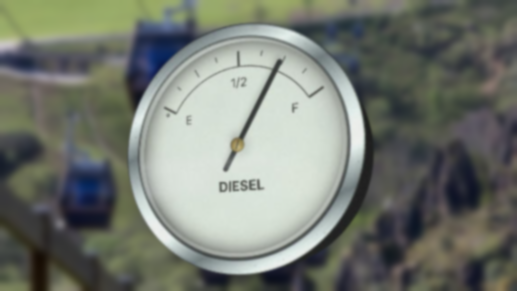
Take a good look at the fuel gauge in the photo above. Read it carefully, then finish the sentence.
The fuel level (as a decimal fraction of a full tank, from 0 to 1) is 0.75
